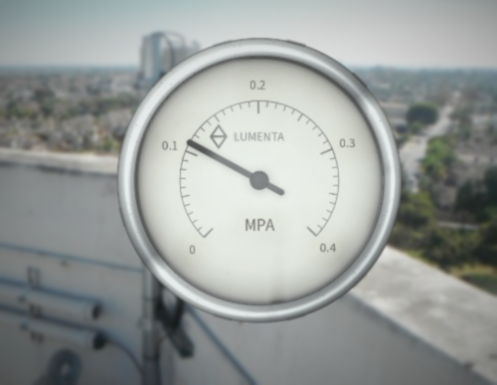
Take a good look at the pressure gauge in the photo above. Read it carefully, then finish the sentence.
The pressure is 0.11 MPa
